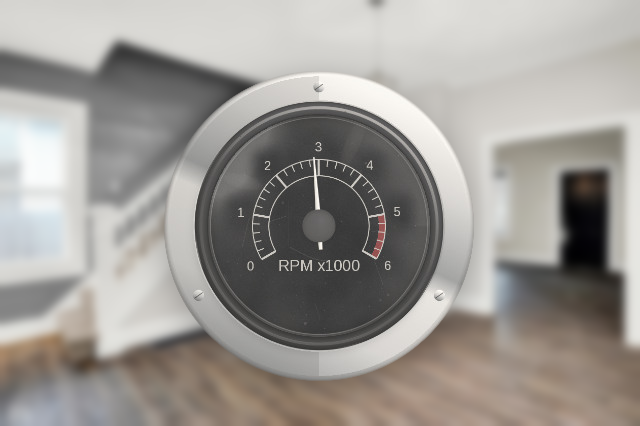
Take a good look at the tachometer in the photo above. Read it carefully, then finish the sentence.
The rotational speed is 2900 rpm
